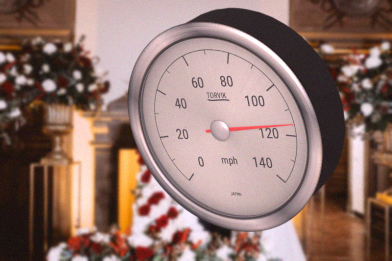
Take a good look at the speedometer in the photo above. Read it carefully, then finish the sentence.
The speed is 115 mph
